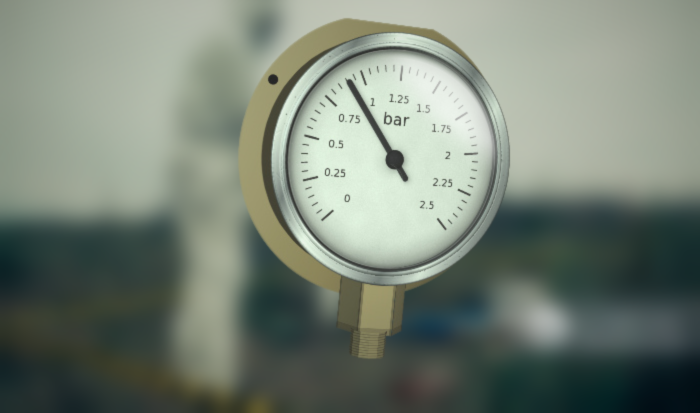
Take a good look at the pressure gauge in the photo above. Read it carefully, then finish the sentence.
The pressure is 0.9 bar
